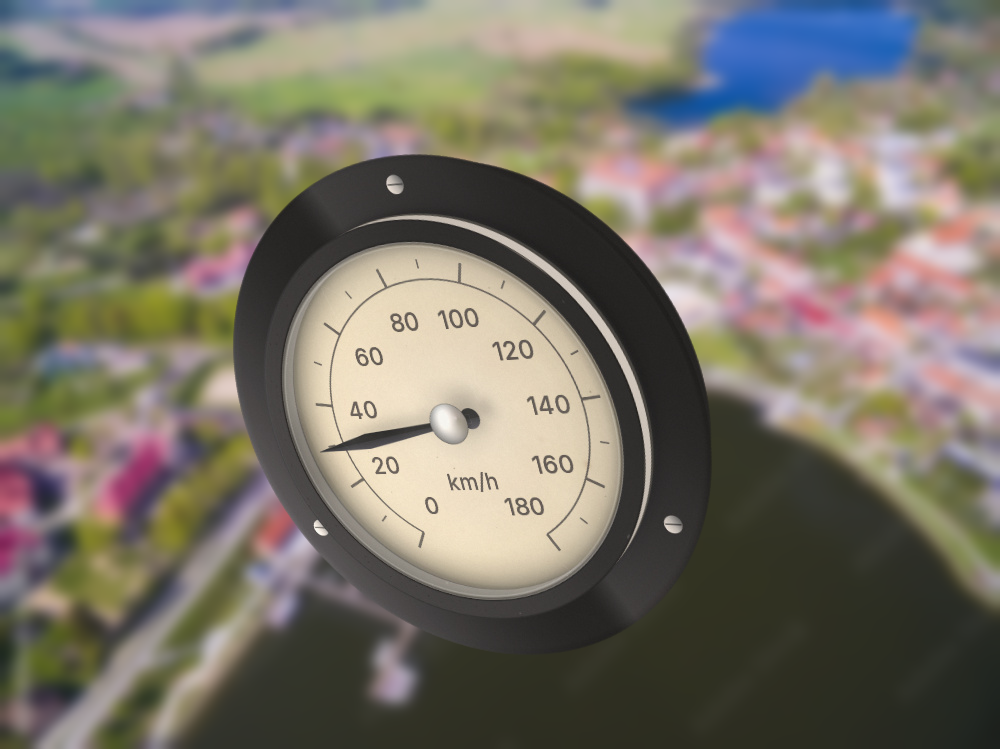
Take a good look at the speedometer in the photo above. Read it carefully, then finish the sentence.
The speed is 30 km/h
